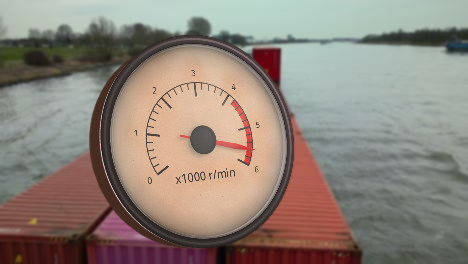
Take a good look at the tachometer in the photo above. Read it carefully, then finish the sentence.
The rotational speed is 5600 rpm
